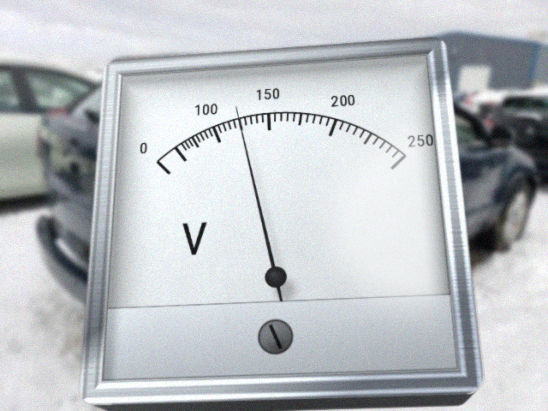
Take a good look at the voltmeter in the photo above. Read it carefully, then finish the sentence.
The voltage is 125 V
